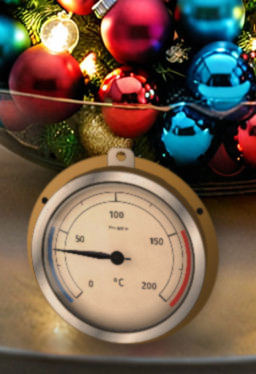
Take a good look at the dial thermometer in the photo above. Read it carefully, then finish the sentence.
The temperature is 37.5 °C
